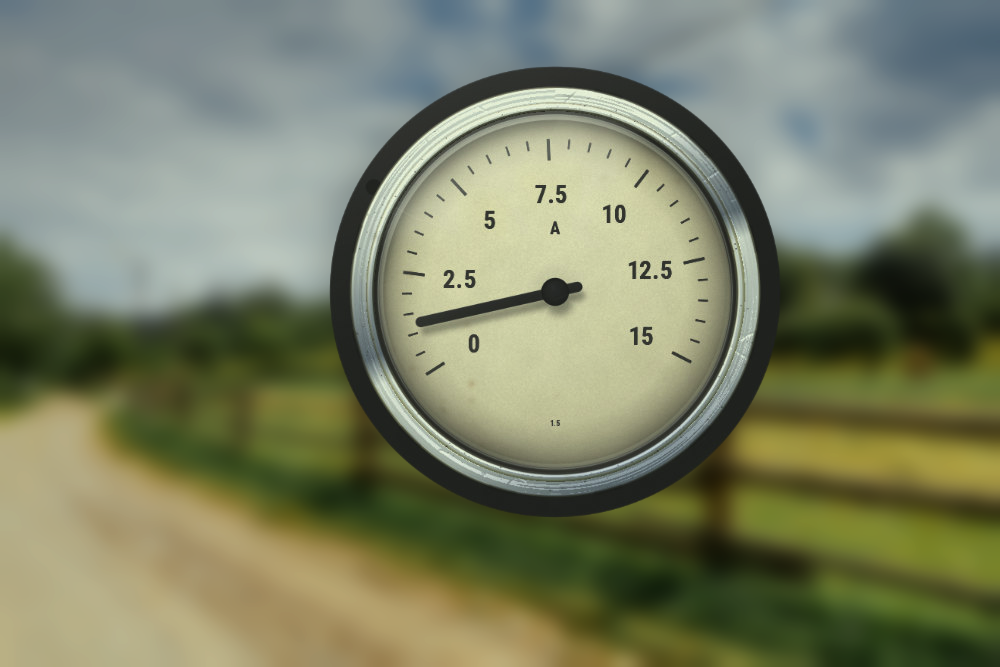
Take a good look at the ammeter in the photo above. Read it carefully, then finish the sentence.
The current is 1.25 A
